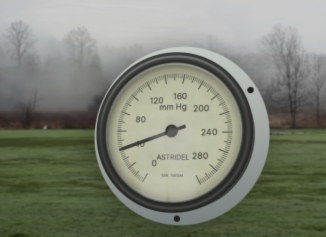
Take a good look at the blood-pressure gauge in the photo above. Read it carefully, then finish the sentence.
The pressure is 40 mmHg
